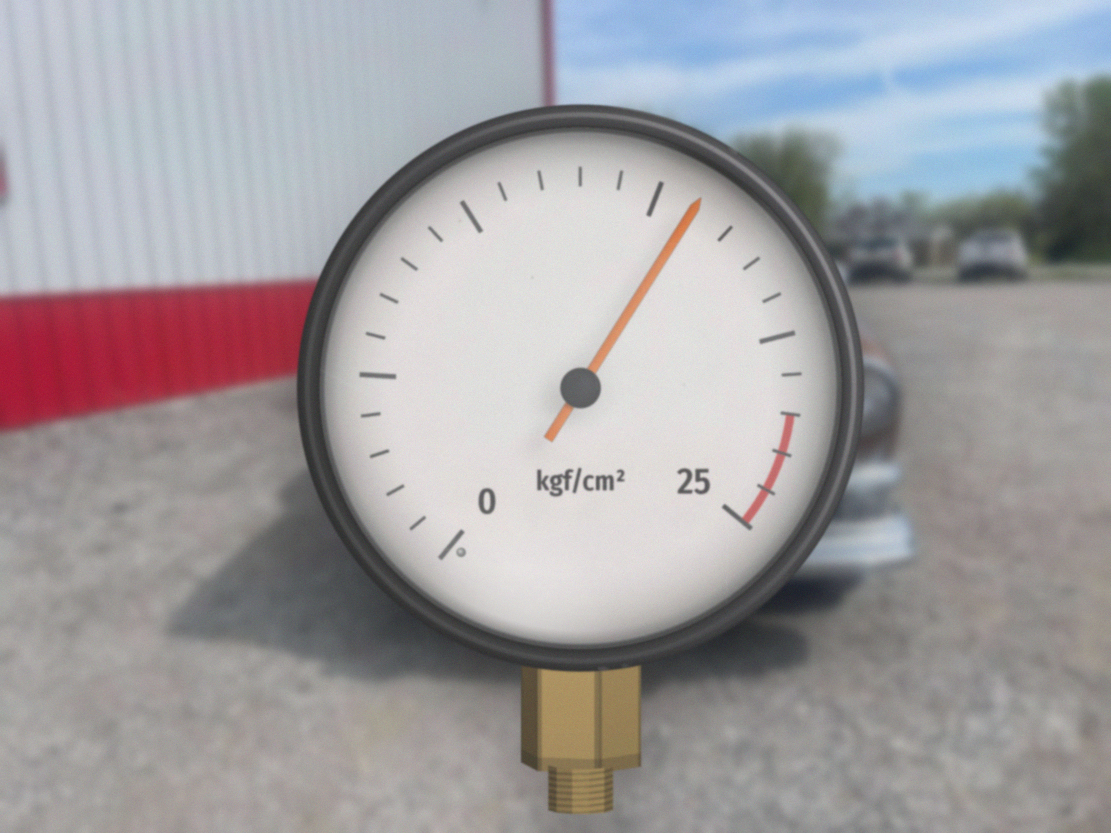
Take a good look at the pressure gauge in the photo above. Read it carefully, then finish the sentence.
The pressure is 16 kg/cm²
